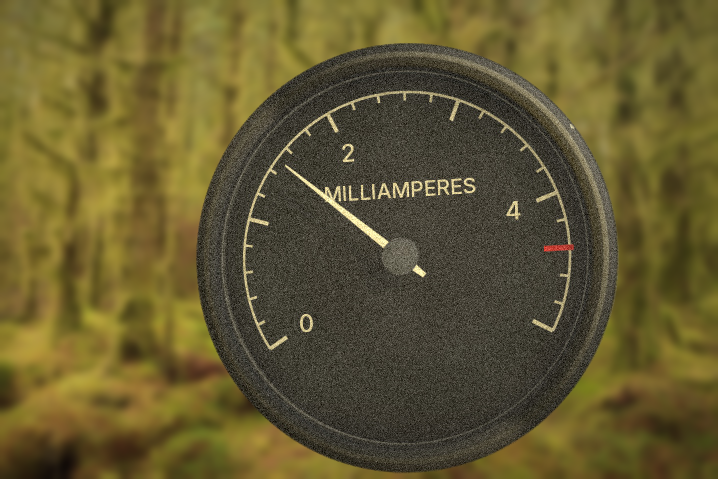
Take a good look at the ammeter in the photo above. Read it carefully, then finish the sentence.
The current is 1.5 mA
